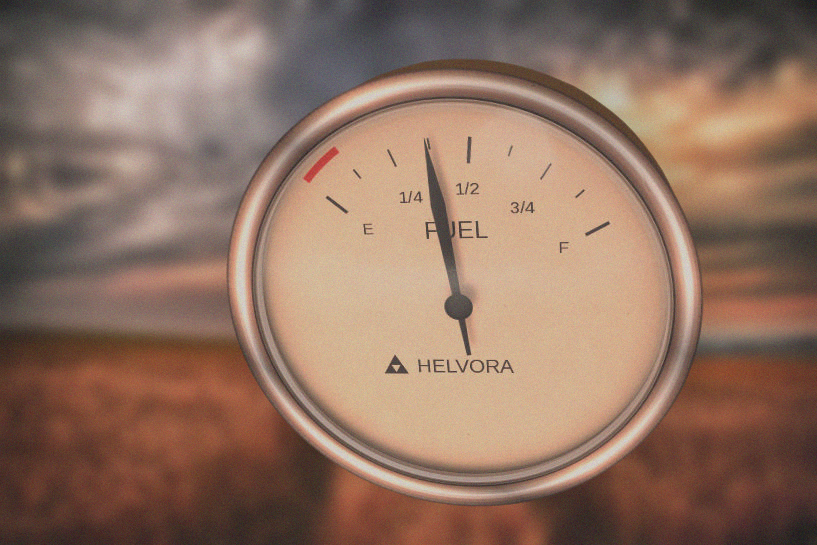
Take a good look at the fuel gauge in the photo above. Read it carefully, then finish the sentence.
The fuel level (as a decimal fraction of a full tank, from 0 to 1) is 0.375
